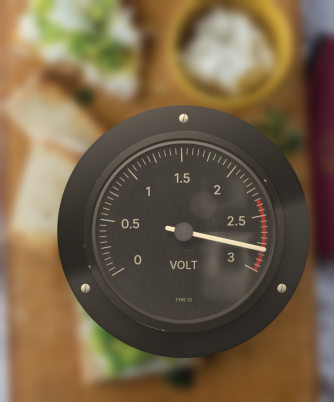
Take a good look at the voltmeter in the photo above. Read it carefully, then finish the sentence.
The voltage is 2.8 V
